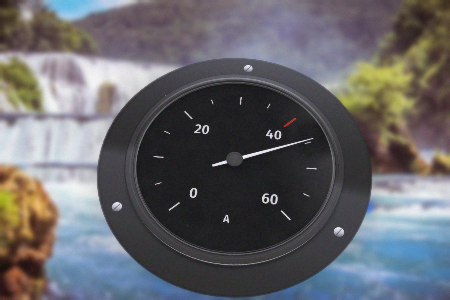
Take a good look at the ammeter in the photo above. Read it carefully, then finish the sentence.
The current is 45 A
